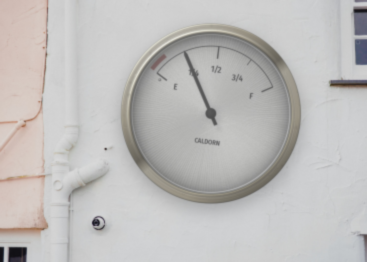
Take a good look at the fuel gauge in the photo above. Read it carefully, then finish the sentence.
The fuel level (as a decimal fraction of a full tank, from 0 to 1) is 0.25
